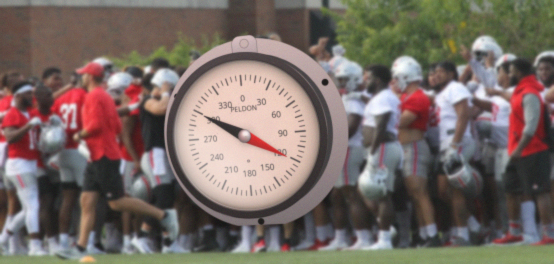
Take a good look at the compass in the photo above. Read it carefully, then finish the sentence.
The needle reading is 120 °
